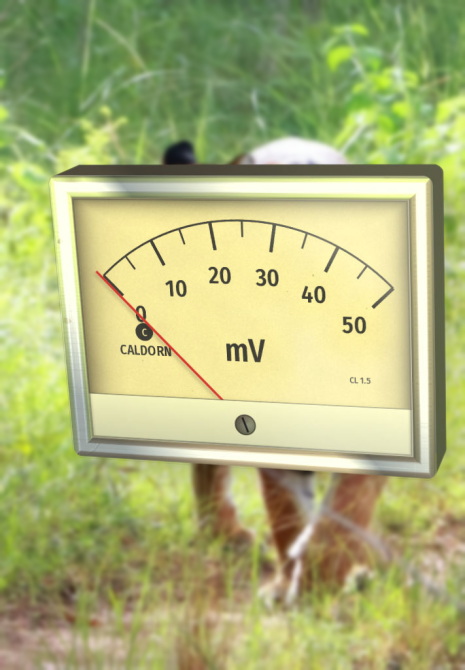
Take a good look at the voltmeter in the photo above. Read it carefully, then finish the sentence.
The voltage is 0 mV
